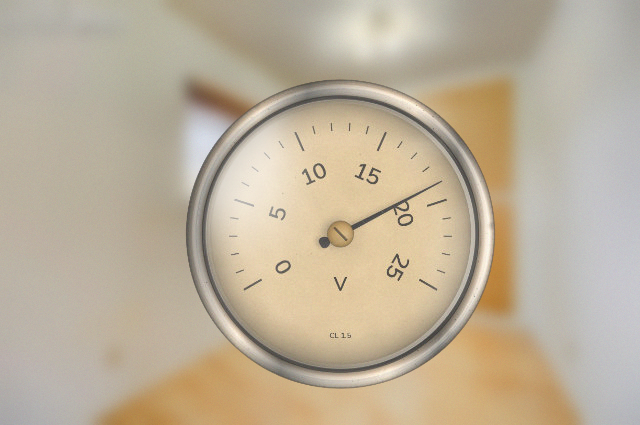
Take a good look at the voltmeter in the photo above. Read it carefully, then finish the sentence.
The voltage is 19 V
